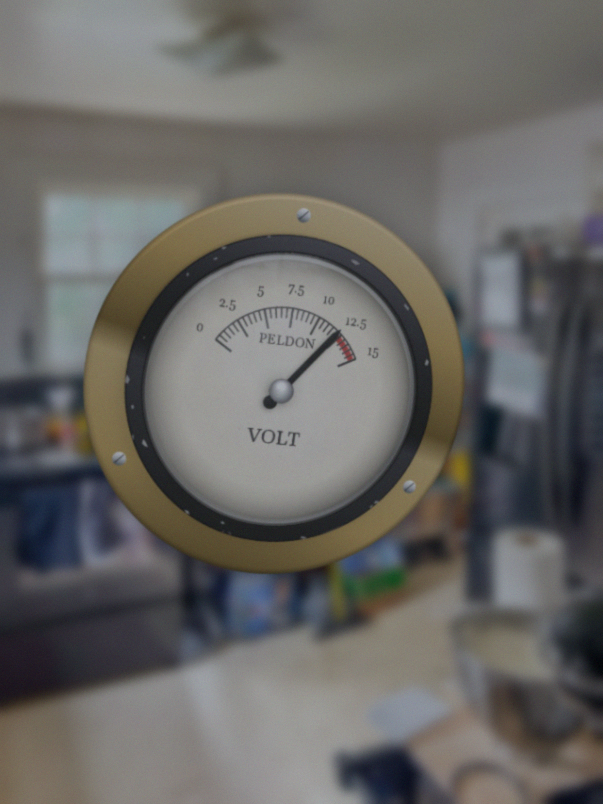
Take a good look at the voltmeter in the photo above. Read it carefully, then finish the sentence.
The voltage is 12 V
